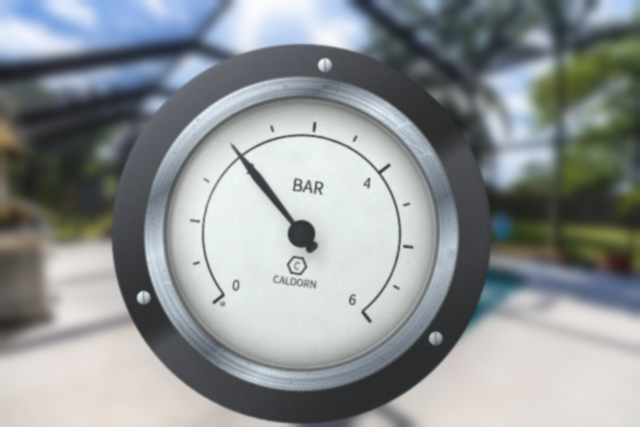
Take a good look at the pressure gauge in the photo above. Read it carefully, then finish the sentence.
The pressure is 2 bar
